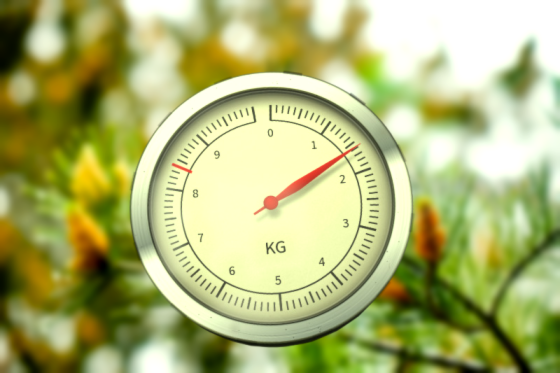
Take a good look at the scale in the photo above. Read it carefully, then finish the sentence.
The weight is 1.6 kg
